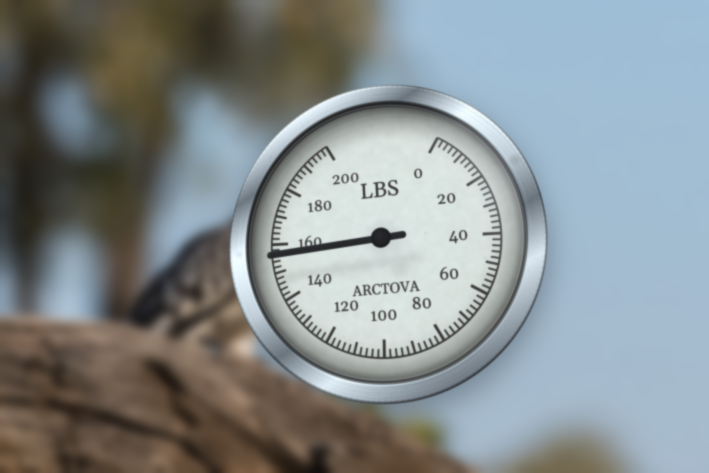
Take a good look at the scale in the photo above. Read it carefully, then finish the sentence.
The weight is 156 lb
